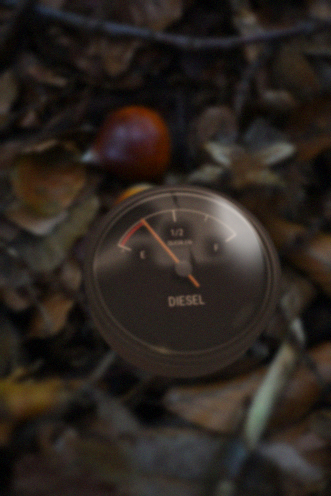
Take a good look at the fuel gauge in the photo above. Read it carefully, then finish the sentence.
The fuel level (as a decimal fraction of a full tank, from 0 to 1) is 0.25
